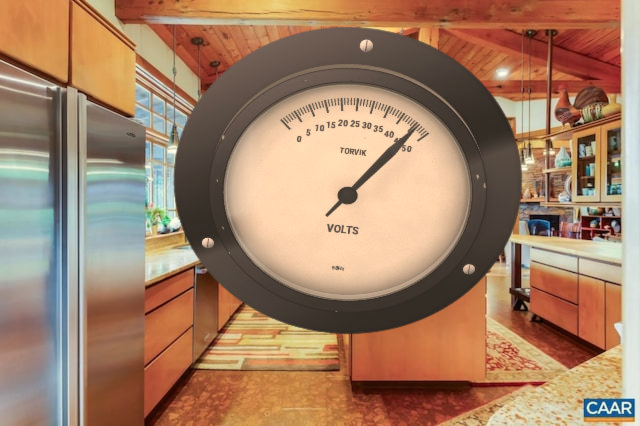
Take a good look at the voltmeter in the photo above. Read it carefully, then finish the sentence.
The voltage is 45 V
